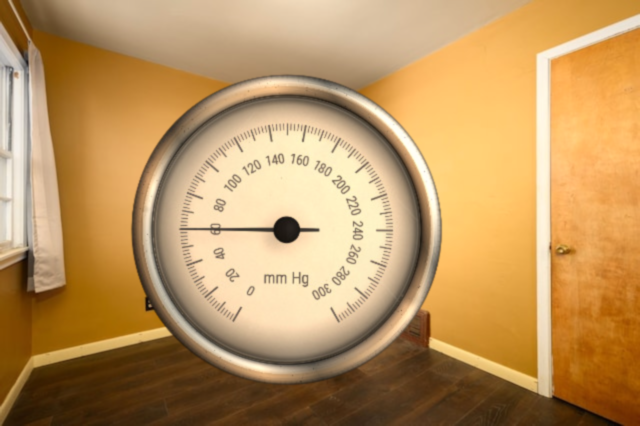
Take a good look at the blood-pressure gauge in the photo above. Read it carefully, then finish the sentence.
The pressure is 60 mmHg
